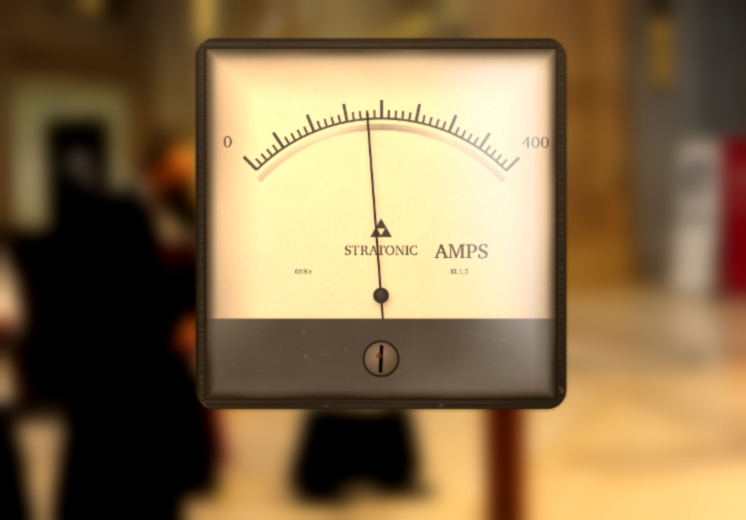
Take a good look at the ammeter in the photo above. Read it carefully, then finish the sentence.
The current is 180 A
